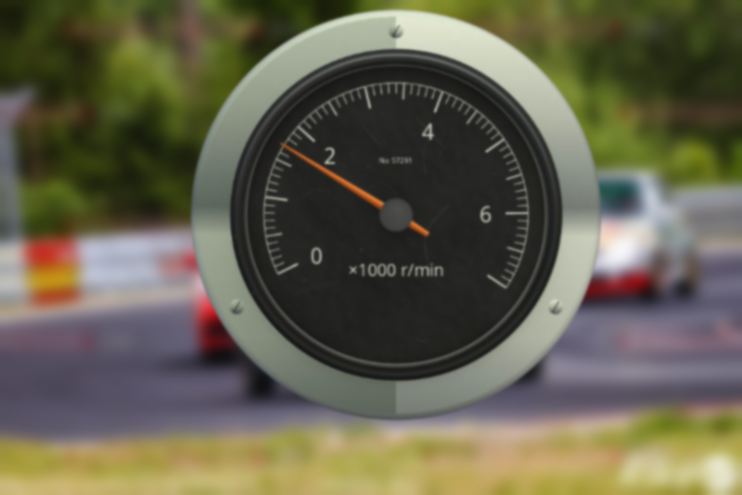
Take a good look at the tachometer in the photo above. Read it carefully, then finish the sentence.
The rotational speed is 1700 rpm
